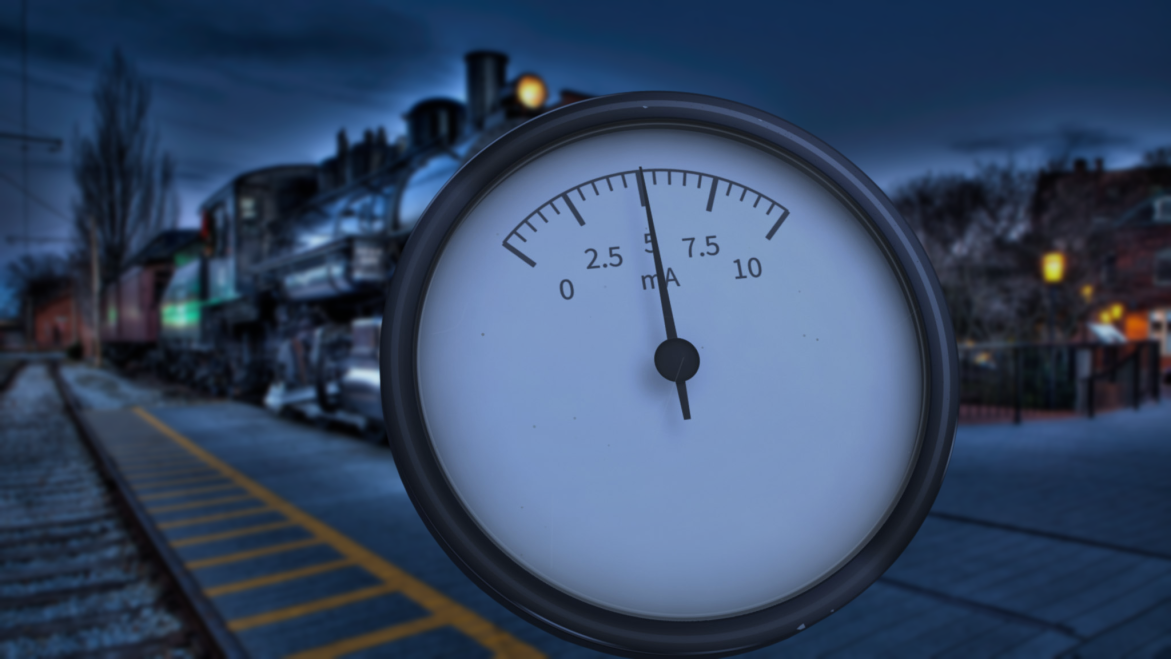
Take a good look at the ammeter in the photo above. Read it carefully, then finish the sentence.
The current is 5 mA
